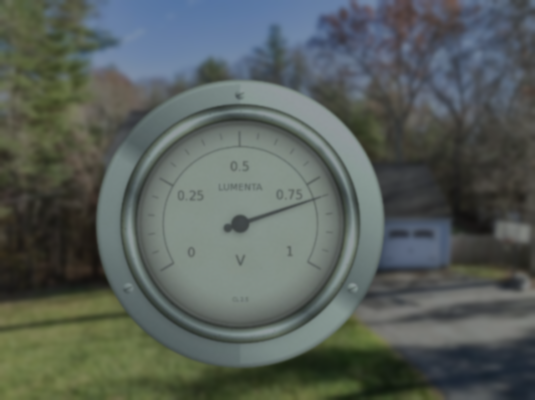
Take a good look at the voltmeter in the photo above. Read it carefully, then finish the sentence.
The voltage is 0.8 V
